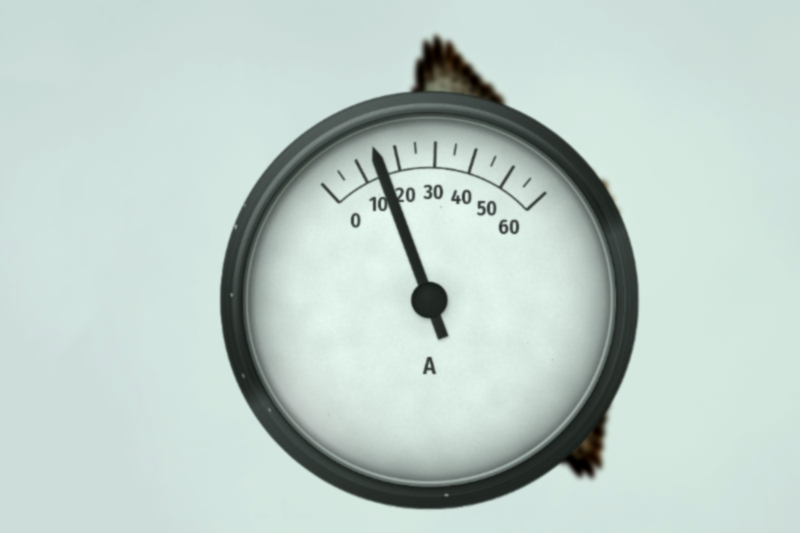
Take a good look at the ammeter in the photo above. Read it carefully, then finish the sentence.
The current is 15 A
